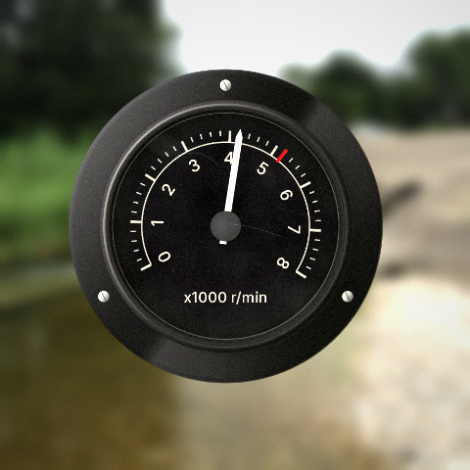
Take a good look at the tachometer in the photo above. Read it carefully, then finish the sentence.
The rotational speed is 4200 rpm
